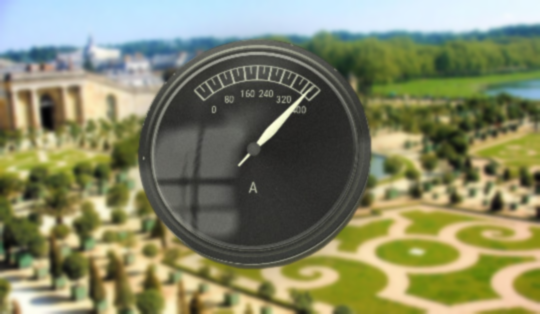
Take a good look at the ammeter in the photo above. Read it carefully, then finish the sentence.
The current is 380 A
